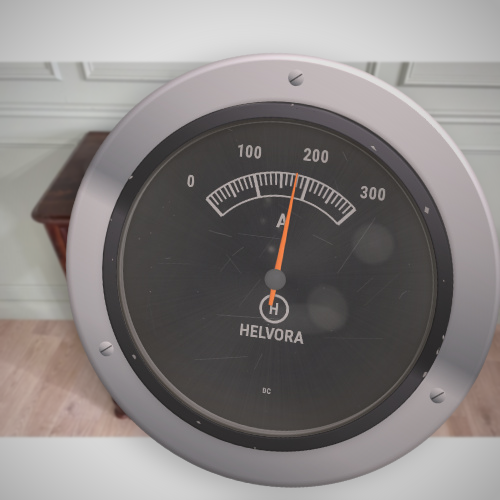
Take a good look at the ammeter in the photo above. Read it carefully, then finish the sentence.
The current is 180 A
